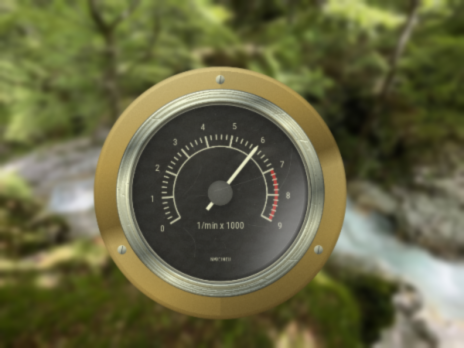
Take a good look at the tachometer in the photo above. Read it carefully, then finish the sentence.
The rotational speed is 6000 rpm
